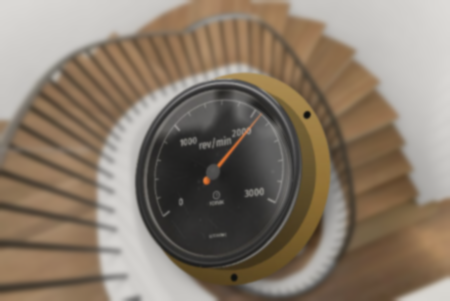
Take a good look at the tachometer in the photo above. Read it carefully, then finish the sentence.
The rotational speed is 2100 rpm
